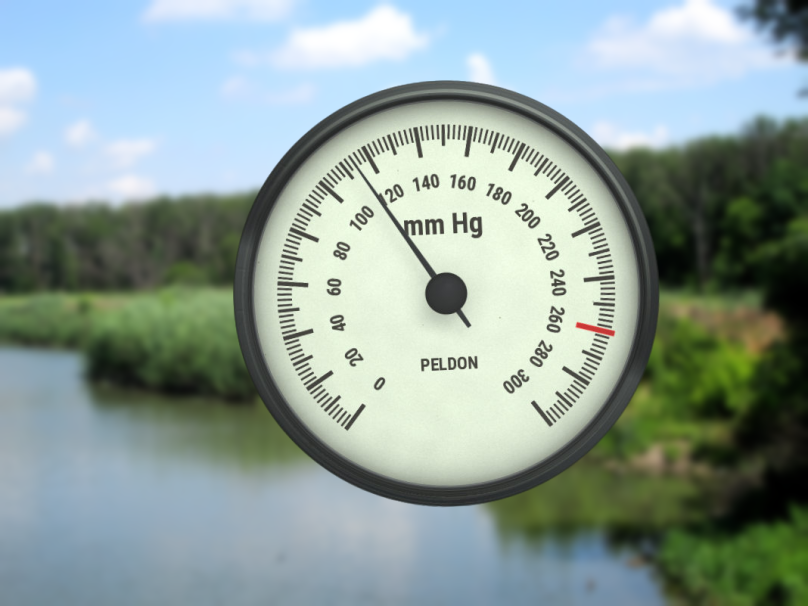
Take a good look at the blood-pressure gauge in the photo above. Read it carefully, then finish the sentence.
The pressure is 114 mmHg
